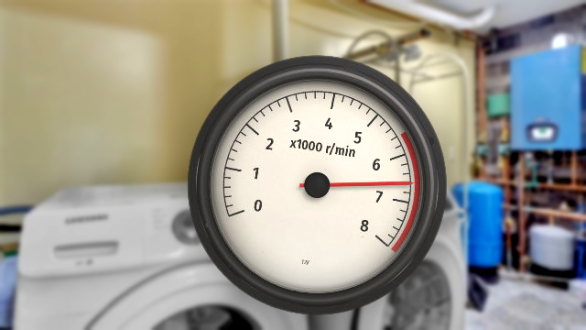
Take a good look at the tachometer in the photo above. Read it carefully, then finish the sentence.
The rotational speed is 6600 rpm
